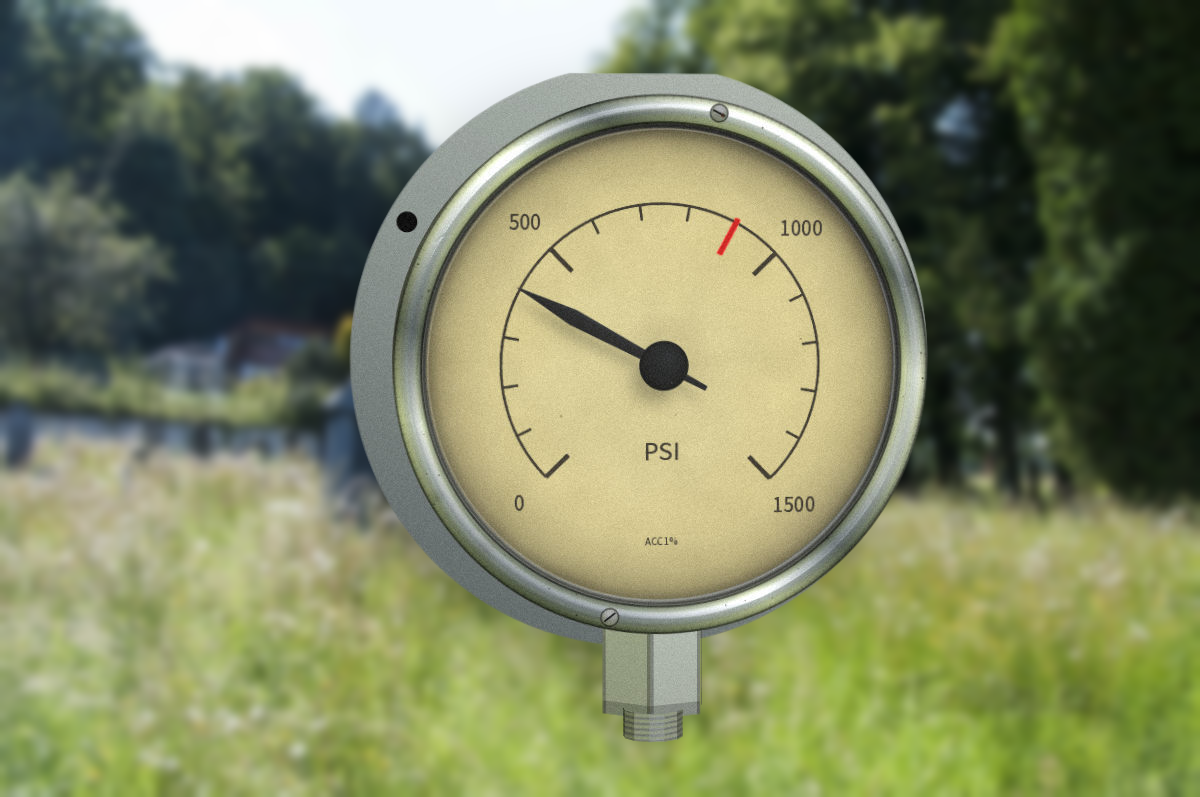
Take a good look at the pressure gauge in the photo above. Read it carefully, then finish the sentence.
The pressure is 400 psi
